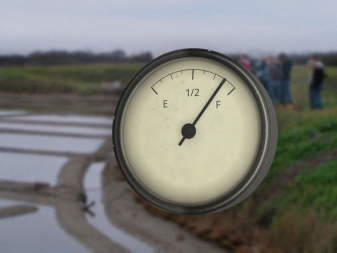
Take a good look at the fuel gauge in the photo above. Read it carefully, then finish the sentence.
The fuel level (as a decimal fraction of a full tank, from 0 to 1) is 0.875
